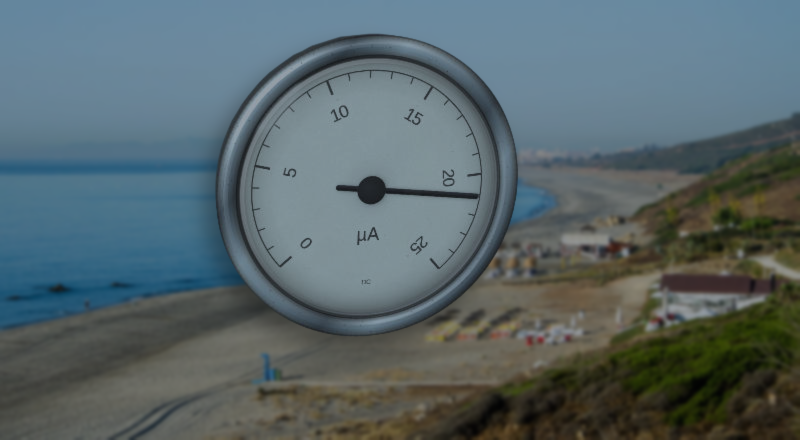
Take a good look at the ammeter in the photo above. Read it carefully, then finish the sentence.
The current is 21 µA
